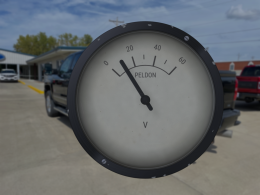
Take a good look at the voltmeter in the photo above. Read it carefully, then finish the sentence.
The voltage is 10 V
